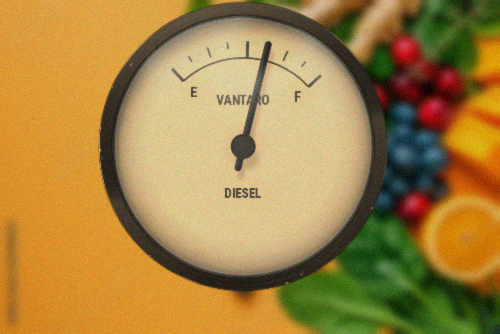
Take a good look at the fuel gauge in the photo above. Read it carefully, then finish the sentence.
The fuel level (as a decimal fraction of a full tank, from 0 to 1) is 0.625
